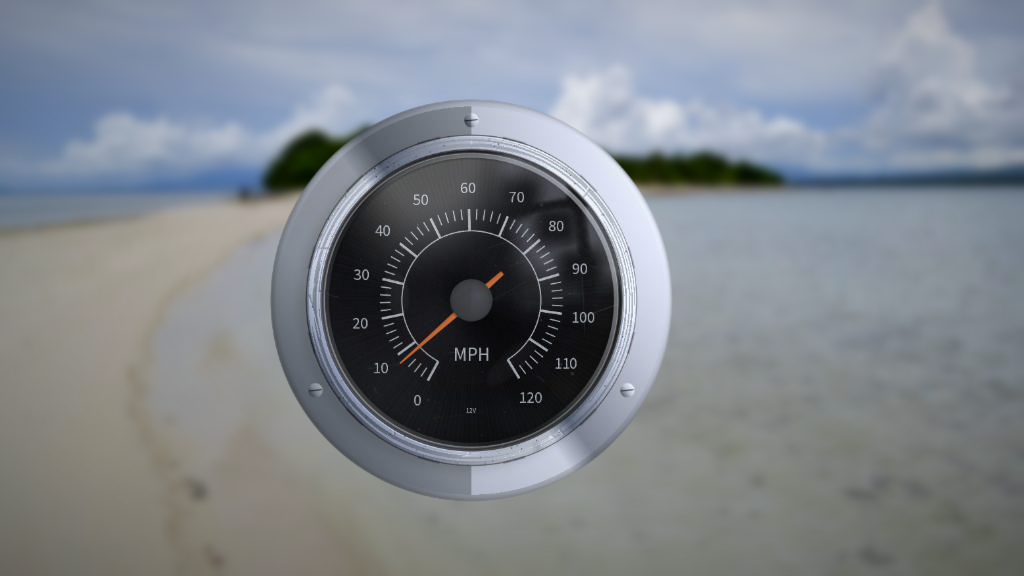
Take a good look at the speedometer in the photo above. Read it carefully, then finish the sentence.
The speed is 8 mph
